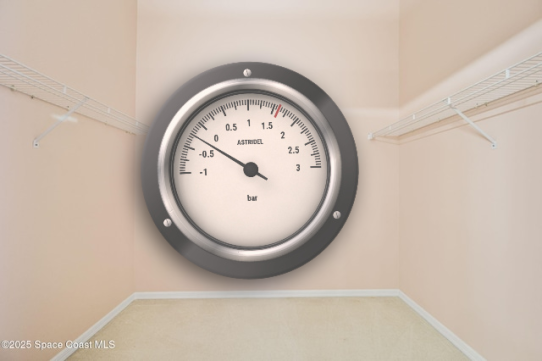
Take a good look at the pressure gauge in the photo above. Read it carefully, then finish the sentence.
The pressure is -0.25 bar
